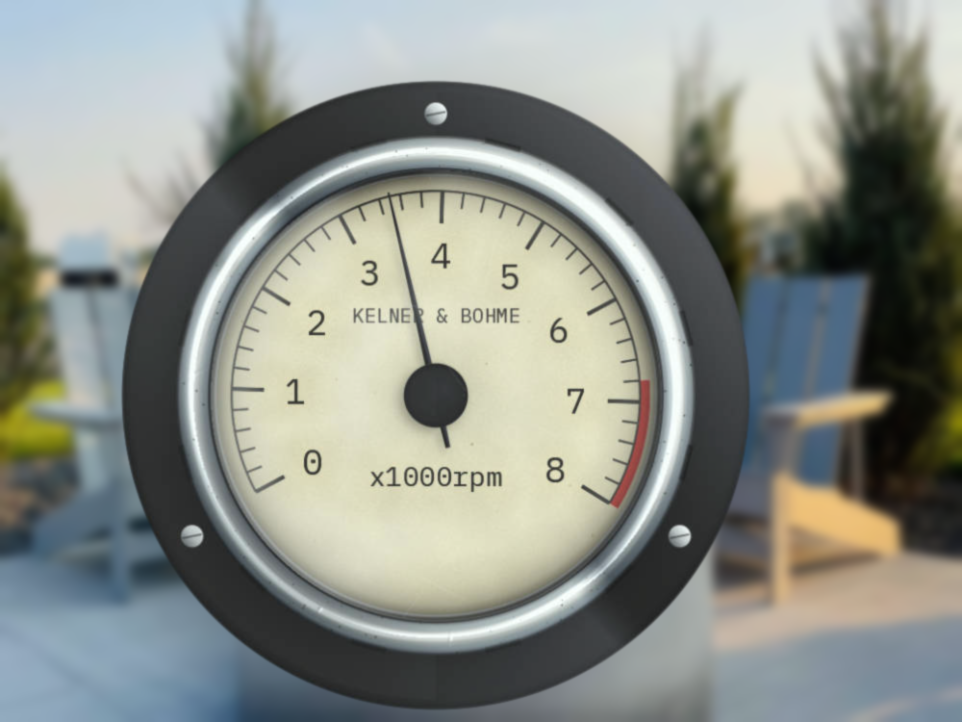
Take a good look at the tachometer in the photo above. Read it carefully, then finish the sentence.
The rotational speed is 3500 rpm
